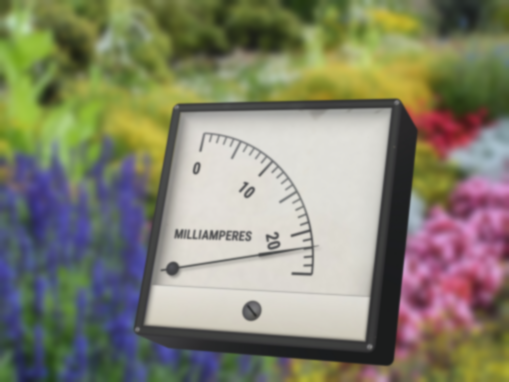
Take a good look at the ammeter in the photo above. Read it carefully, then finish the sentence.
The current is 22 mA
